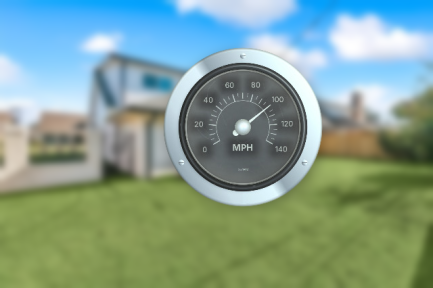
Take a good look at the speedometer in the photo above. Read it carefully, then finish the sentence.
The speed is 100 mph
